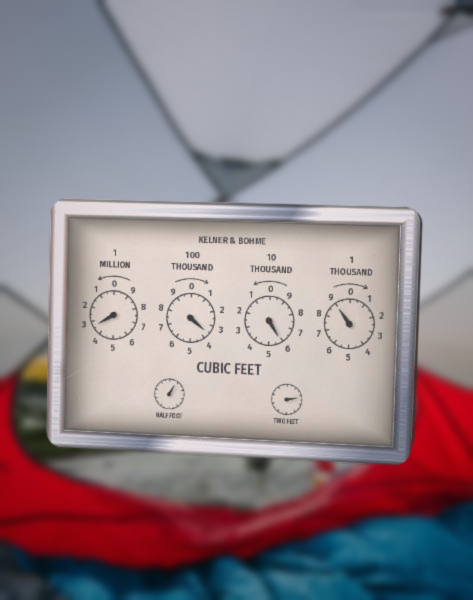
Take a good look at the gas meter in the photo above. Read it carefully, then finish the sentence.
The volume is 335900 ft³
